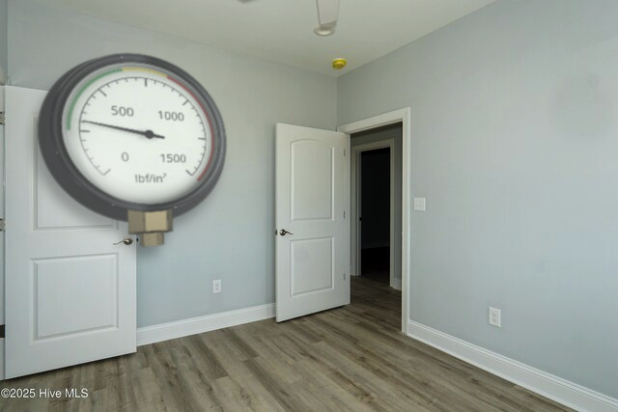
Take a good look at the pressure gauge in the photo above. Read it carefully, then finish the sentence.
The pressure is 300 psi
